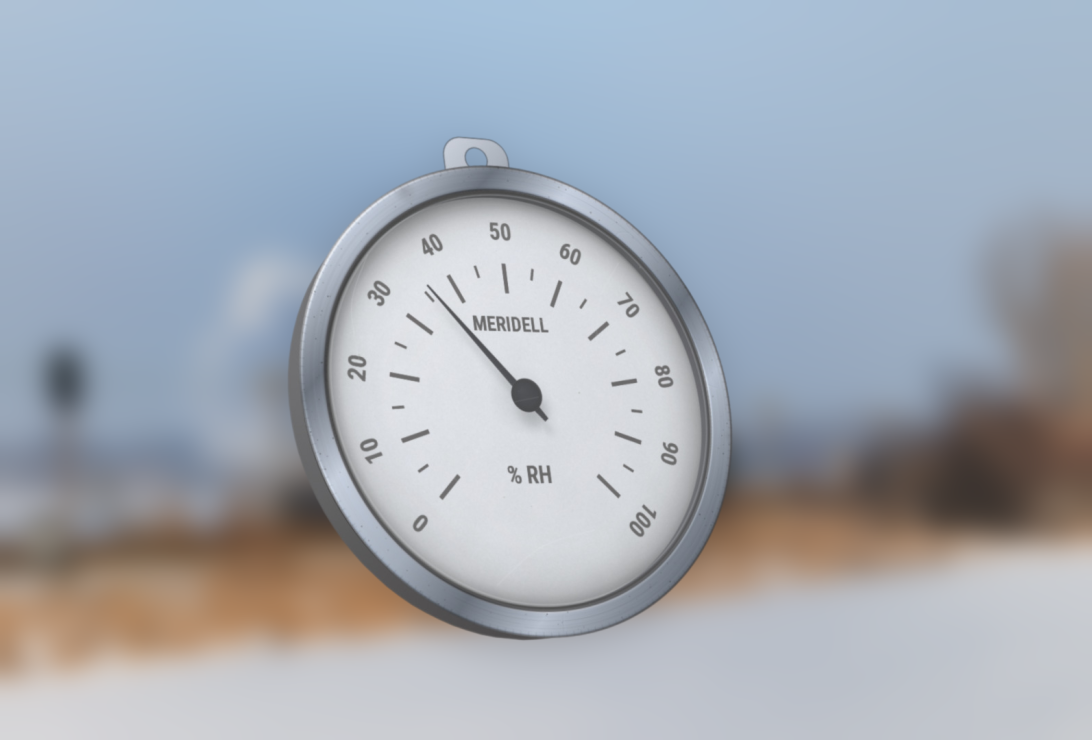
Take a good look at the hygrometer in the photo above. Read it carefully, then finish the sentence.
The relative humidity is 35 %
